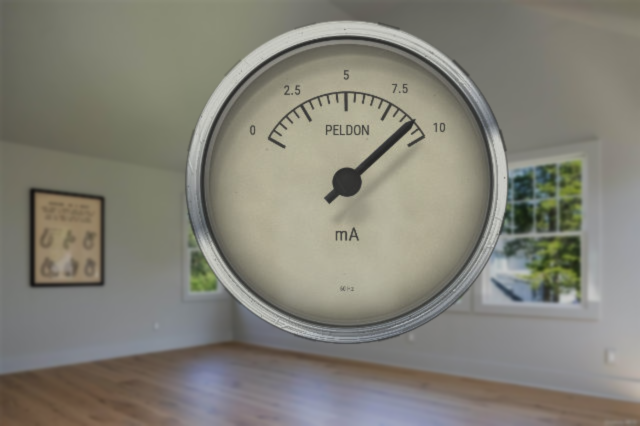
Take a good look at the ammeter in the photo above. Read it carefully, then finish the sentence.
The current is 9 mA
